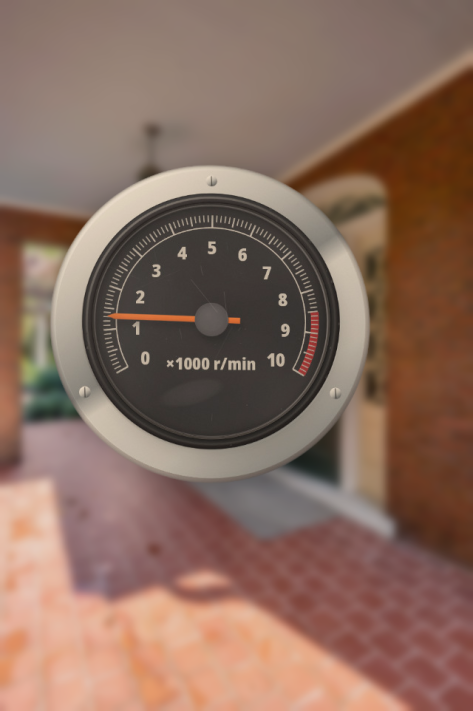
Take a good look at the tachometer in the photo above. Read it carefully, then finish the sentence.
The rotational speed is 1300 rpm
